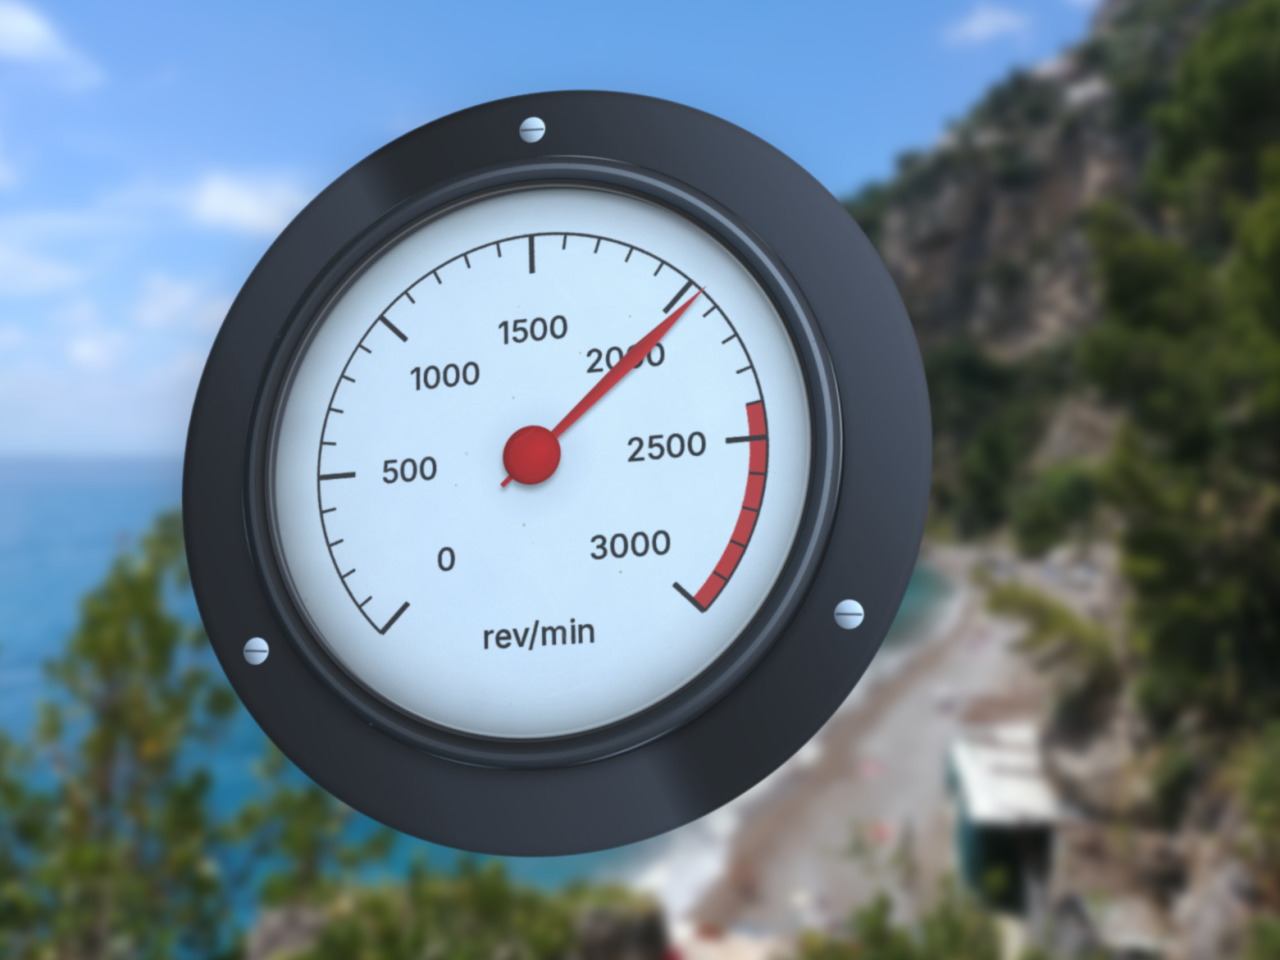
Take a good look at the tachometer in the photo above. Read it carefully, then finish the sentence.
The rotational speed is 2050 rpm
